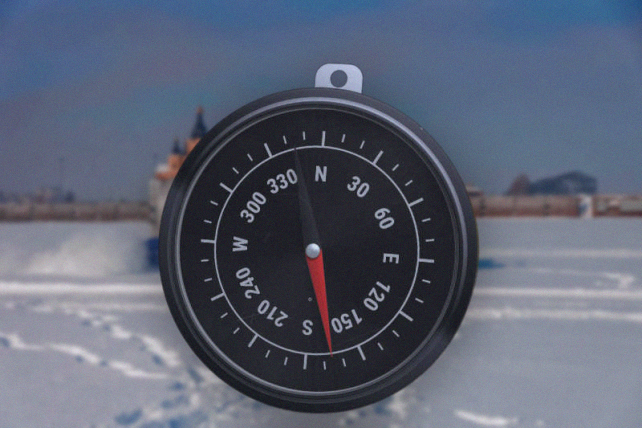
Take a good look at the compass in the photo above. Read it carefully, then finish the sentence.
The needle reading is 165 °
